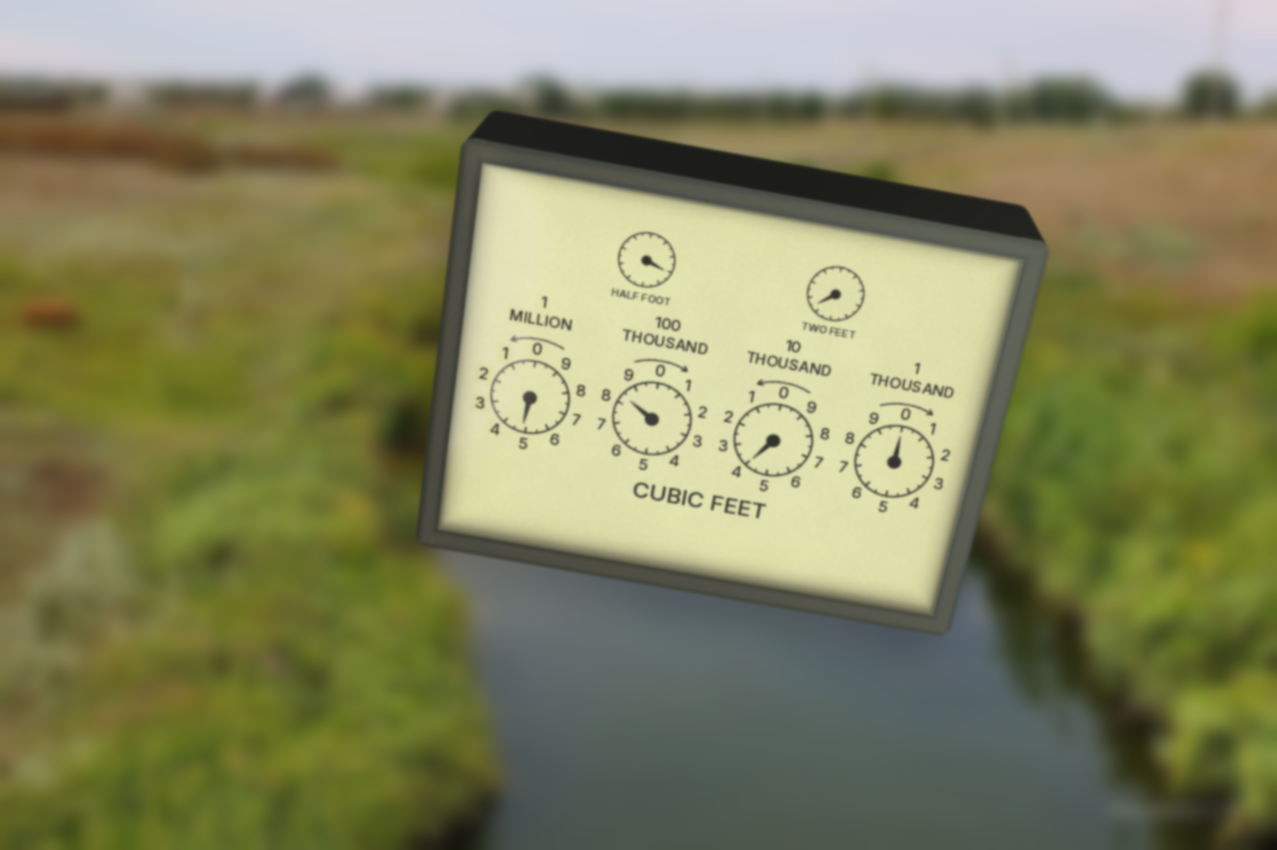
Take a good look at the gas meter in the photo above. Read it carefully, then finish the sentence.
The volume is 484000 ft³
